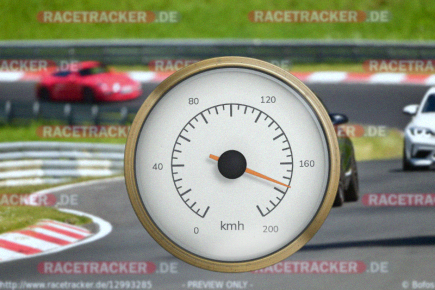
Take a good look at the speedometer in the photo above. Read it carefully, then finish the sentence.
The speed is 175 km/h
